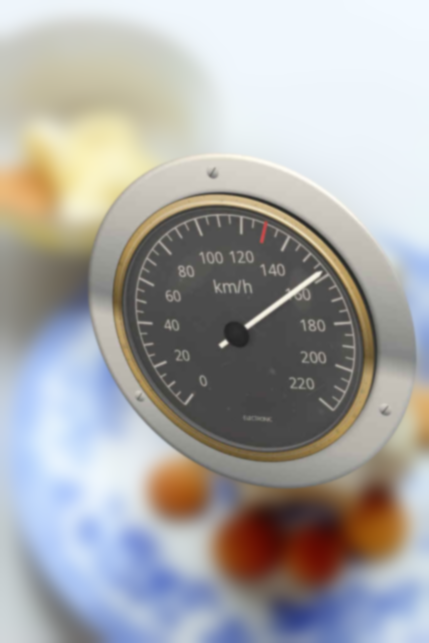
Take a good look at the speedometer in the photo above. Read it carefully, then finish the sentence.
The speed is 157.5 km/h
